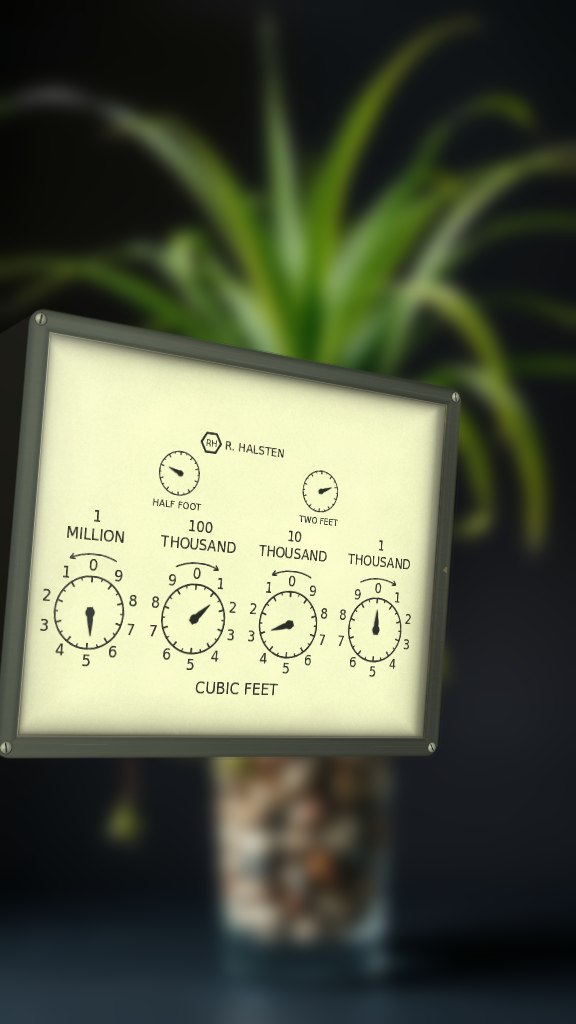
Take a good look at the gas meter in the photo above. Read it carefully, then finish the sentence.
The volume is 513000 ft³
